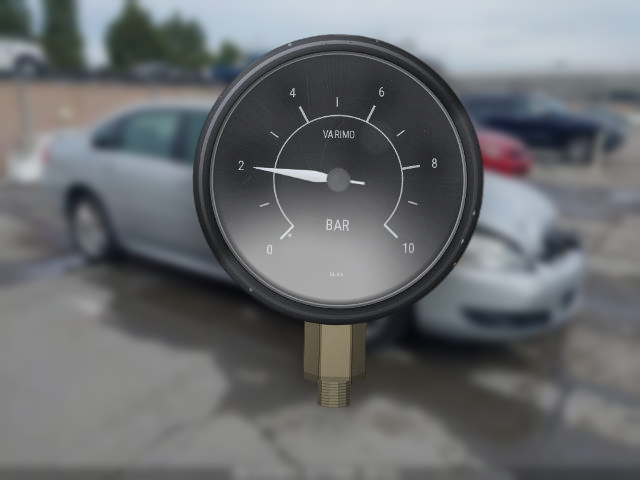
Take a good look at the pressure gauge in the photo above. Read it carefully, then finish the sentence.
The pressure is 2 bar
